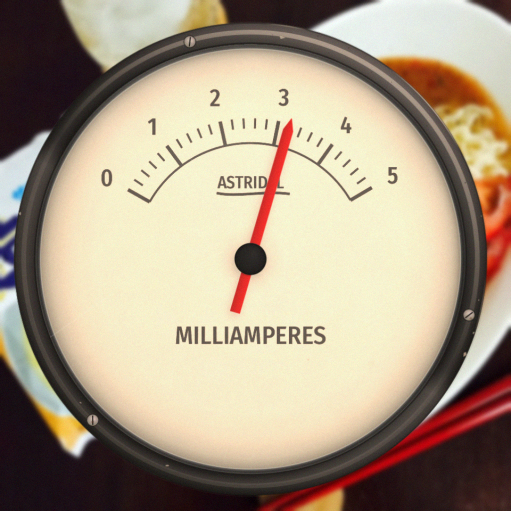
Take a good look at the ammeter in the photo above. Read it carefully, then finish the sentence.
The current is 3.2 mA
